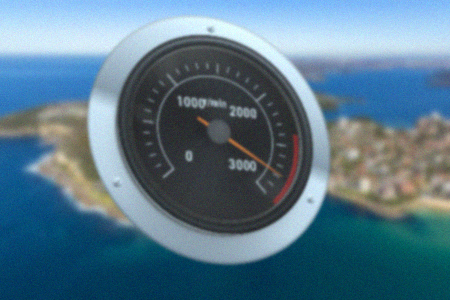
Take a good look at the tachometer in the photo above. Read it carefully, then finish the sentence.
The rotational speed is 2800 rpm
